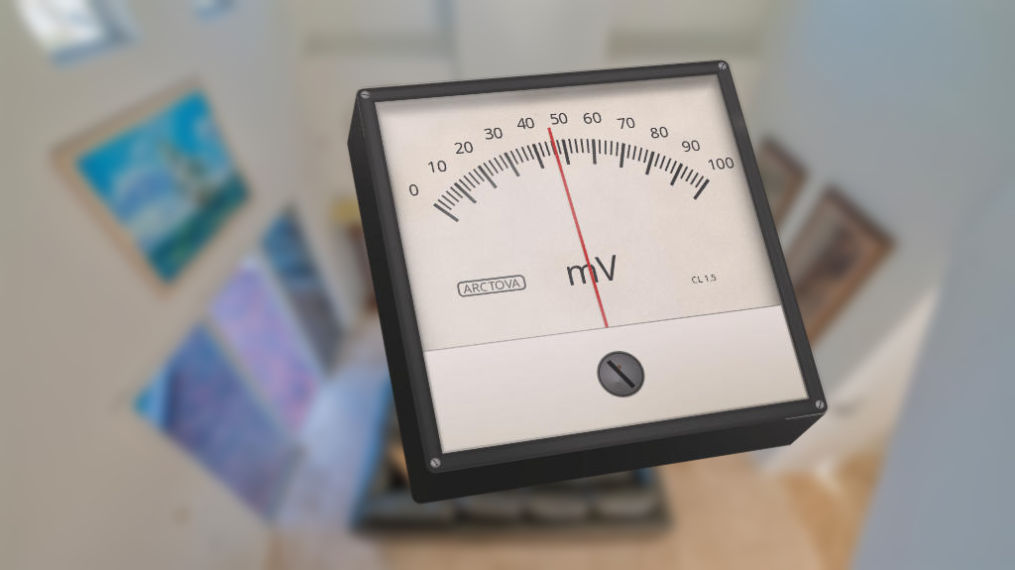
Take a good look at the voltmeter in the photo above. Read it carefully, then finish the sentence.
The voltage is 46 mV
